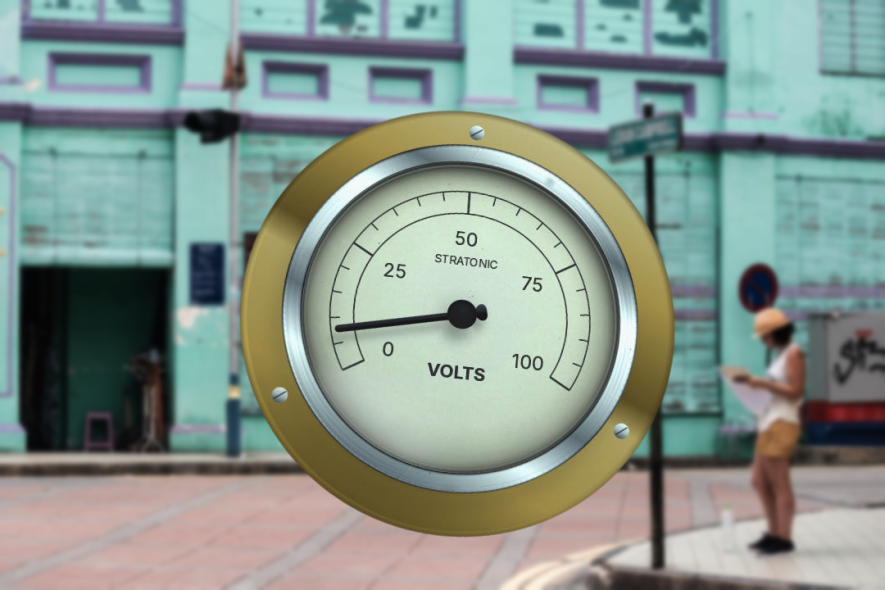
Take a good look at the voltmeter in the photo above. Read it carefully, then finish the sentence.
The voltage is 7.5 V
